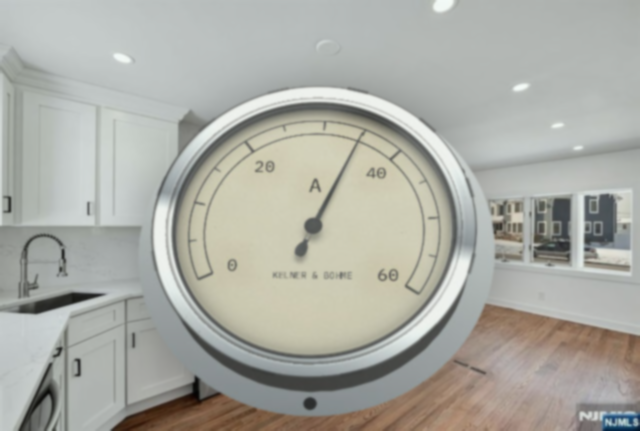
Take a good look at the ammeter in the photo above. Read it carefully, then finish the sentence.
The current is 35 A
